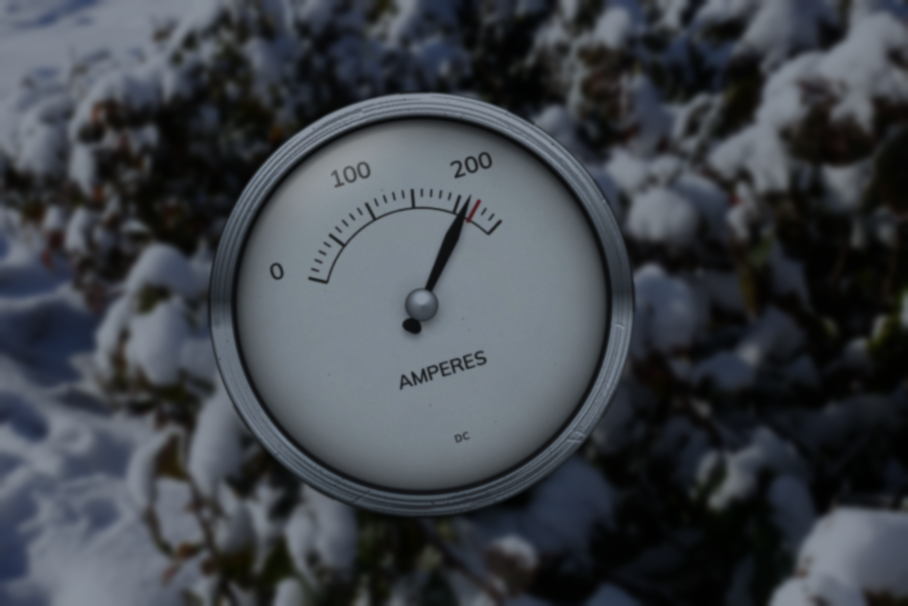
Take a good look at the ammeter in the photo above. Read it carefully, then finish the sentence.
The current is 210 A
